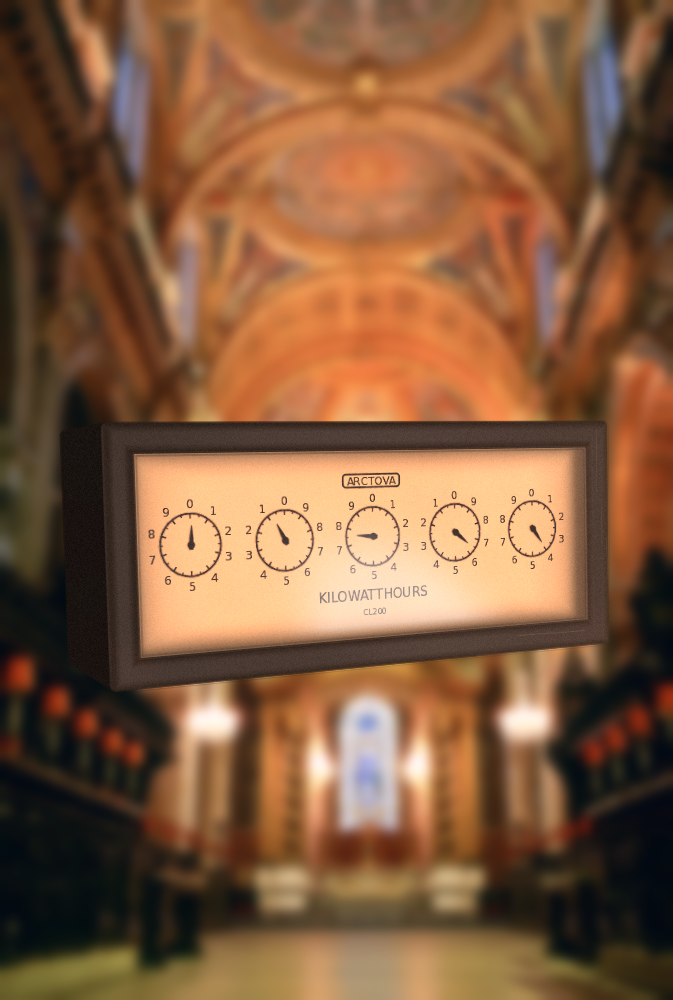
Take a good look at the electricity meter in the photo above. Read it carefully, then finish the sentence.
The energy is 764 kWh
